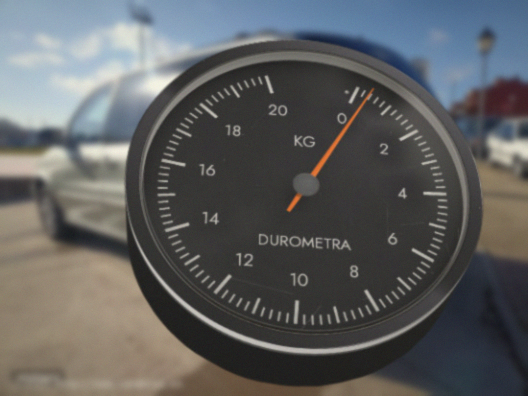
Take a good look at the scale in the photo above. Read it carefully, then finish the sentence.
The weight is 0.4 kg
